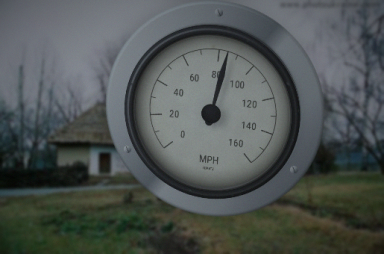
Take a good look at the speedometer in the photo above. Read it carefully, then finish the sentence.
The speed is 85 mph
